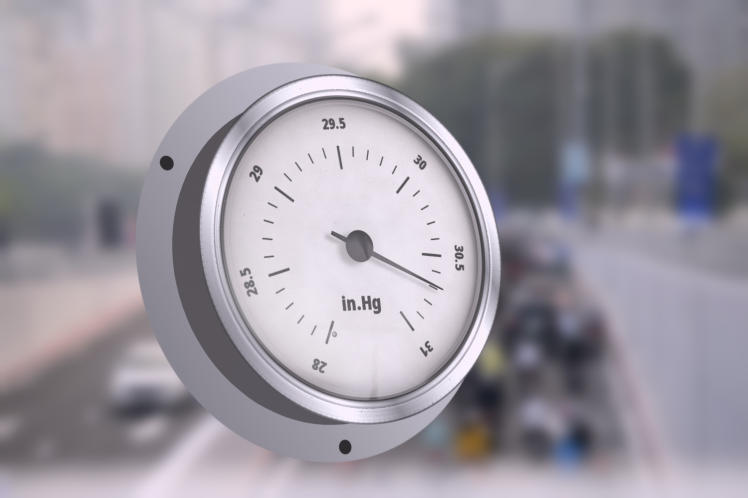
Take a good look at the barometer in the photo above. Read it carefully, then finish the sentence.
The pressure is 30.7 inHg
